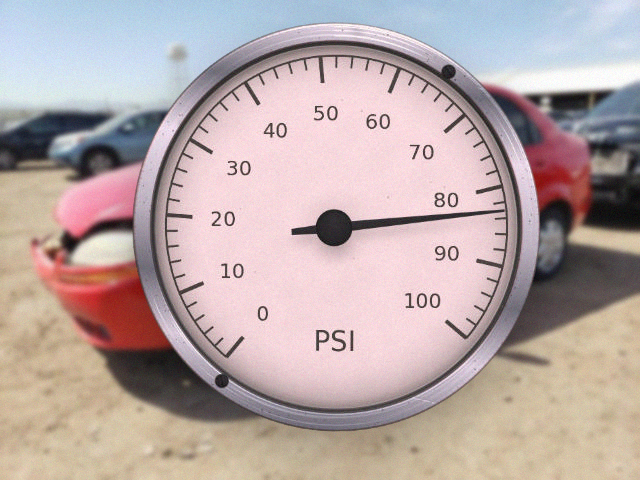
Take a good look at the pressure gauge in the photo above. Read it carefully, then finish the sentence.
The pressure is 83 psi
